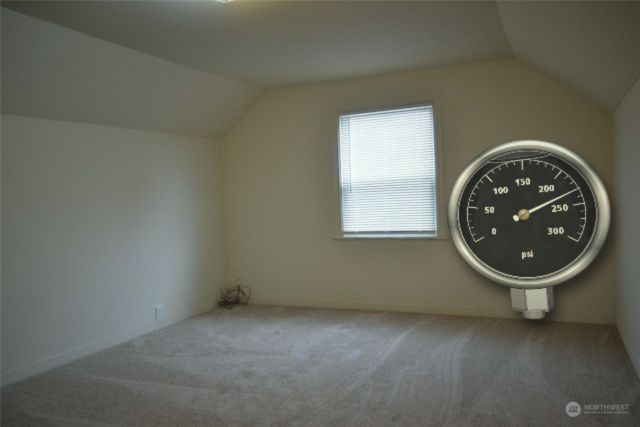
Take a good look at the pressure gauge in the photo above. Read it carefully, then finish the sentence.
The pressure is 230 psi
